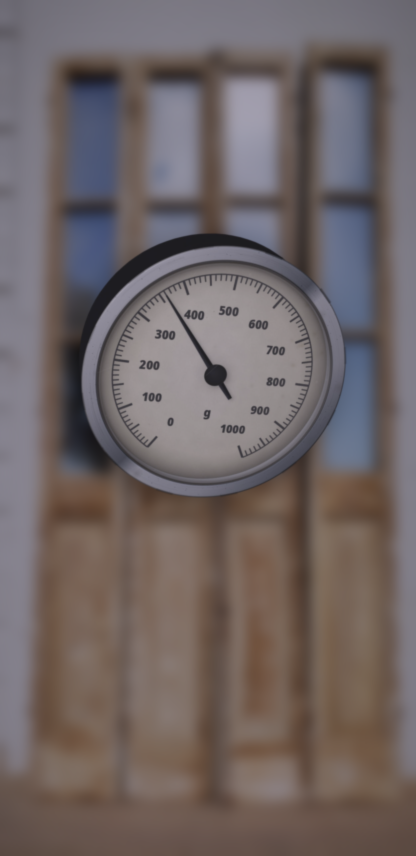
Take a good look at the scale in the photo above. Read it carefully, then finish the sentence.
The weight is 360 g
